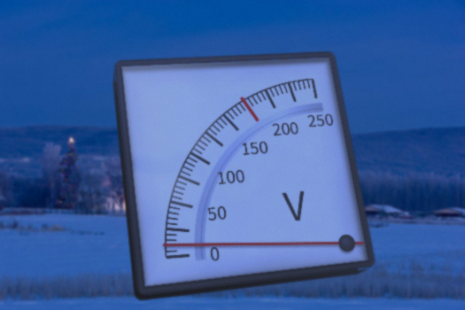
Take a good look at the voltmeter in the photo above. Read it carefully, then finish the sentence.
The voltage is 10 V
